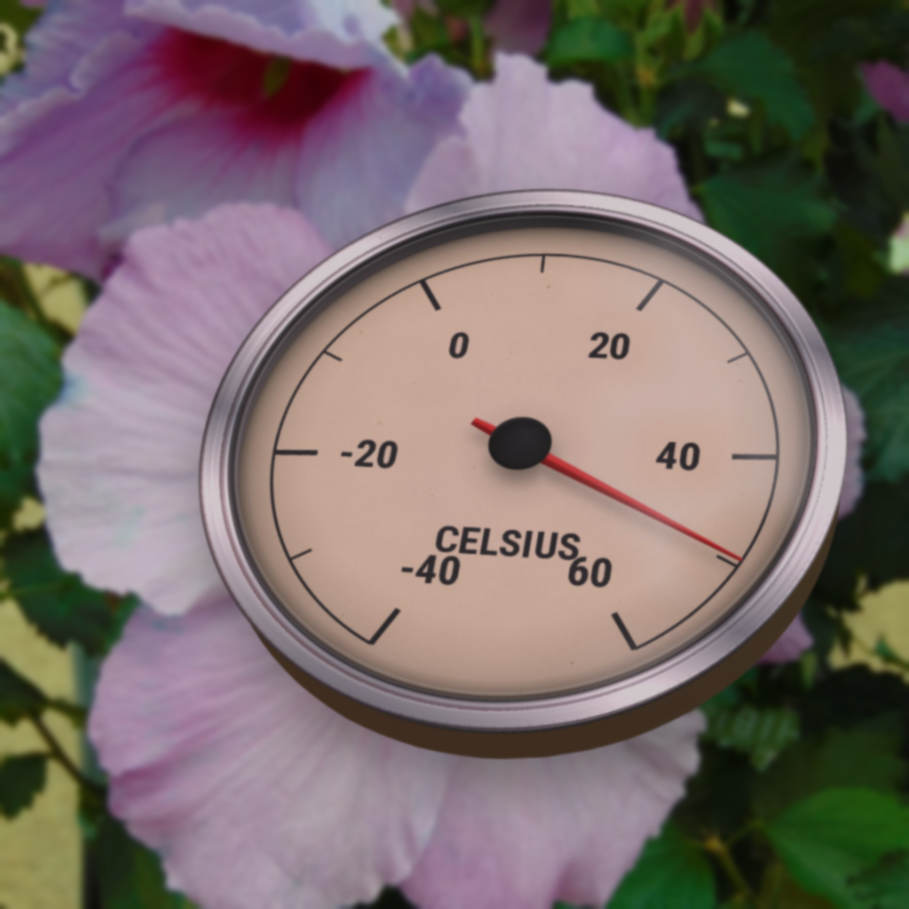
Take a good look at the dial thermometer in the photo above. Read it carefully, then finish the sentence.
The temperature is 50 °C
